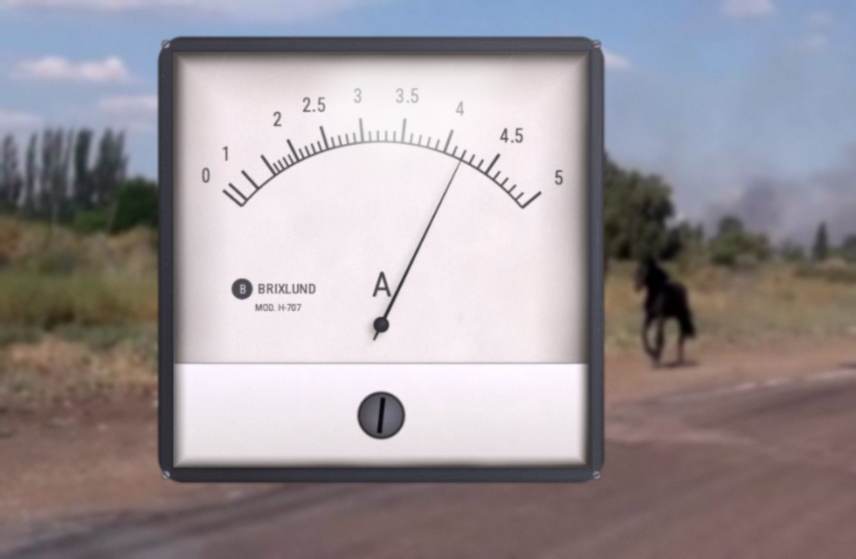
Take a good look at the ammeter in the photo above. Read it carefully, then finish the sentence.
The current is 4.2 A
